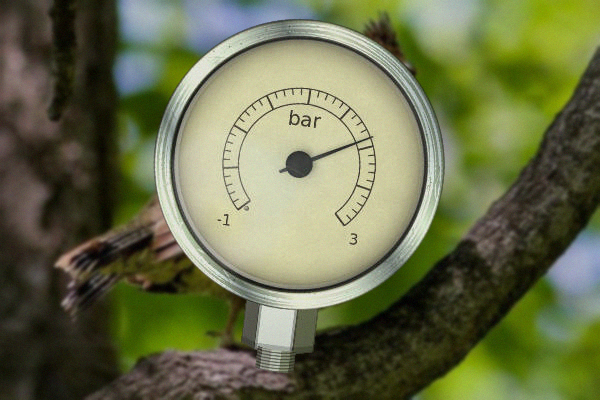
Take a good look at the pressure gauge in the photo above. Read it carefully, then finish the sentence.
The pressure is 1.9 bar
